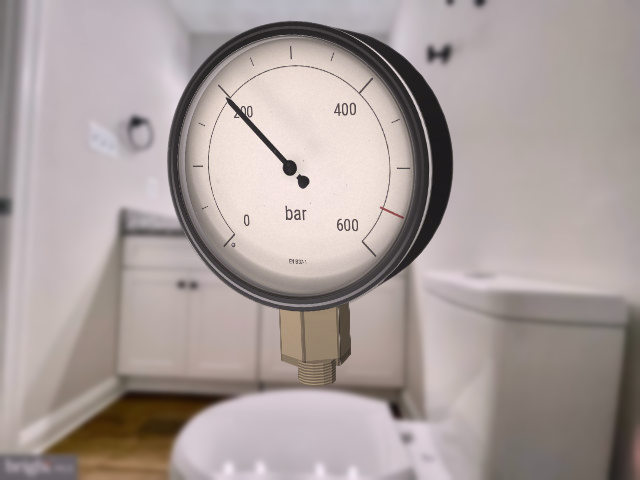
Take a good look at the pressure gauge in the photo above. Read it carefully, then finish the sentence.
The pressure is 200 bar
